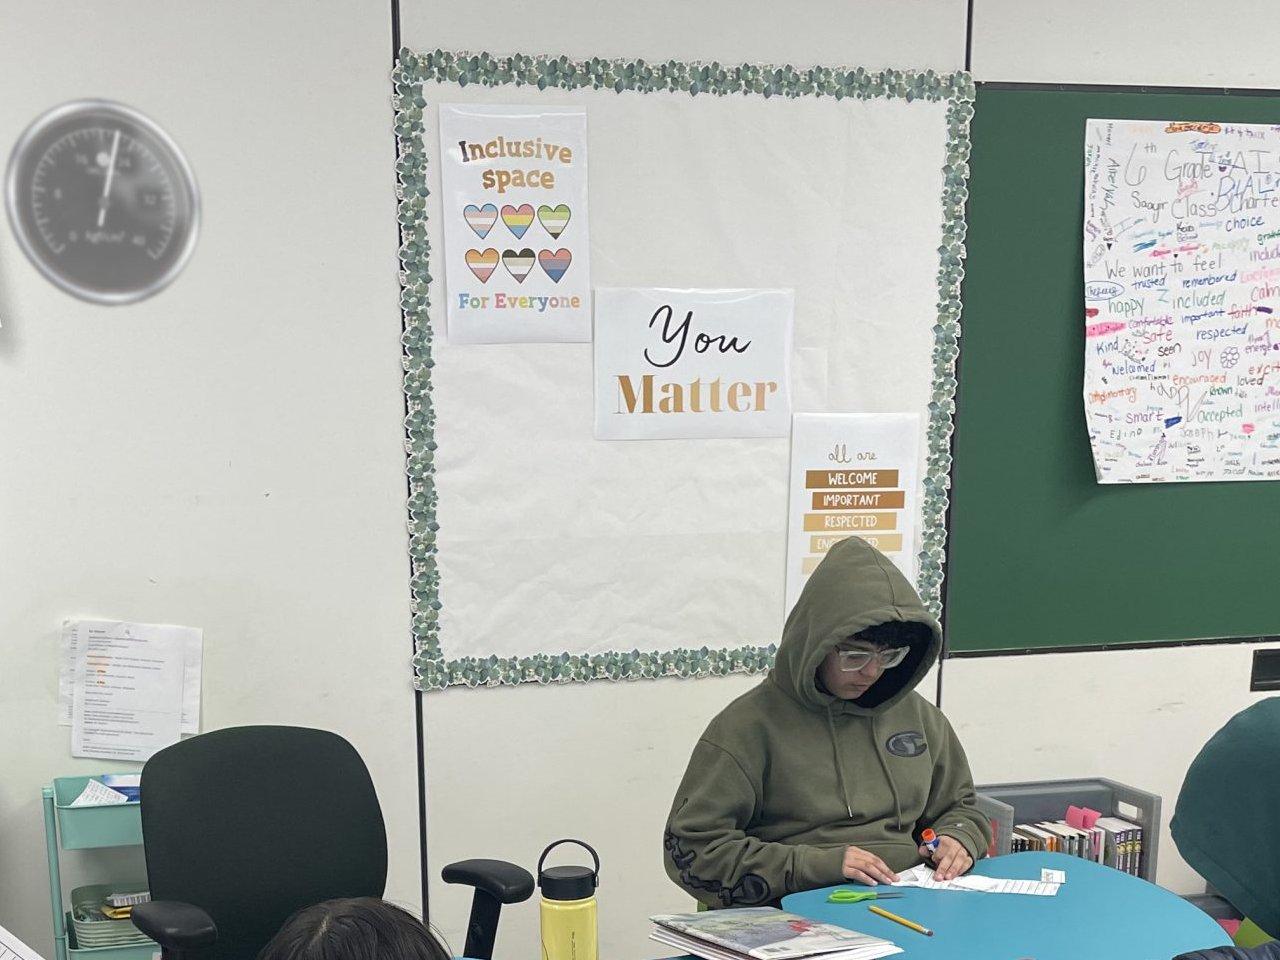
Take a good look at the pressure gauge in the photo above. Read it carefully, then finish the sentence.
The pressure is 22 kg/cm²
